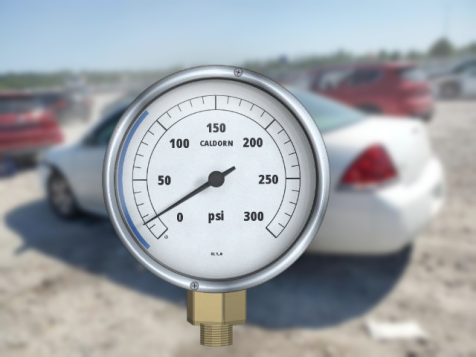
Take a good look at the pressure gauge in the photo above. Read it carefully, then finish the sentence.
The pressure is 15 psi
